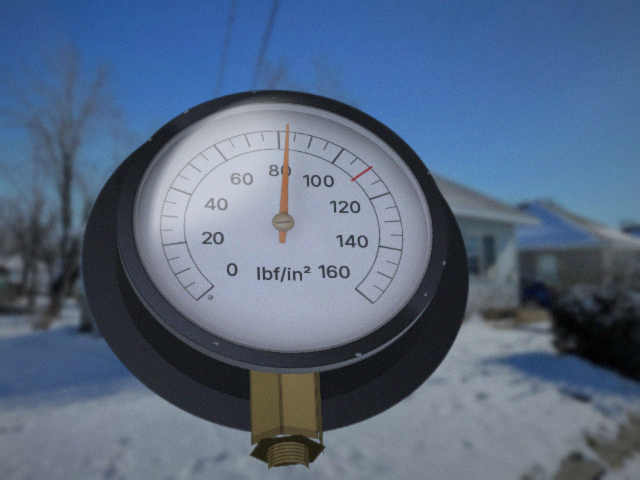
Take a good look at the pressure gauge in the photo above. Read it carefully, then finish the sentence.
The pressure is 82.5 psi
